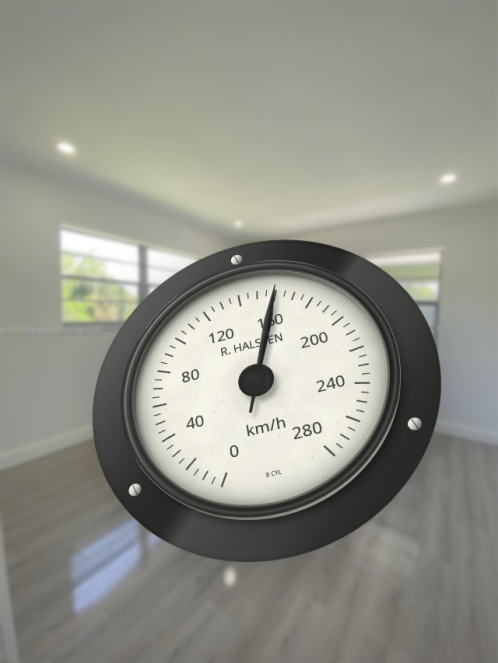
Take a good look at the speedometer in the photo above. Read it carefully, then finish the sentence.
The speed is 160 km/h
